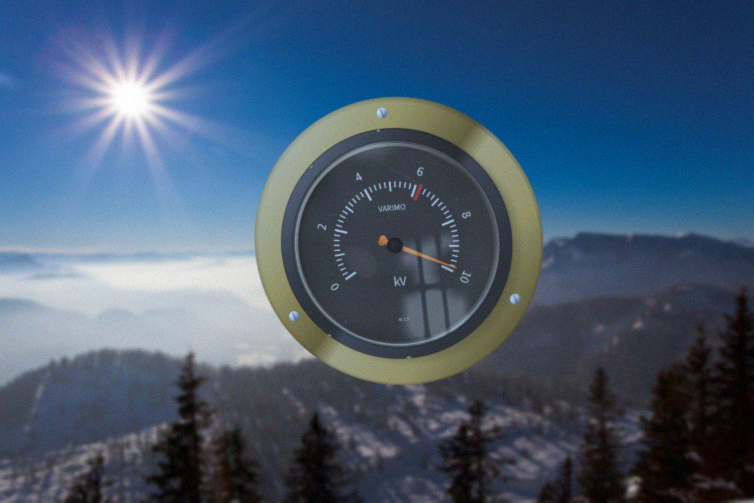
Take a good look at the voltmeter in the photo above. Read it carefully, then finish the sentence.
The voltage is 9.8 kV
